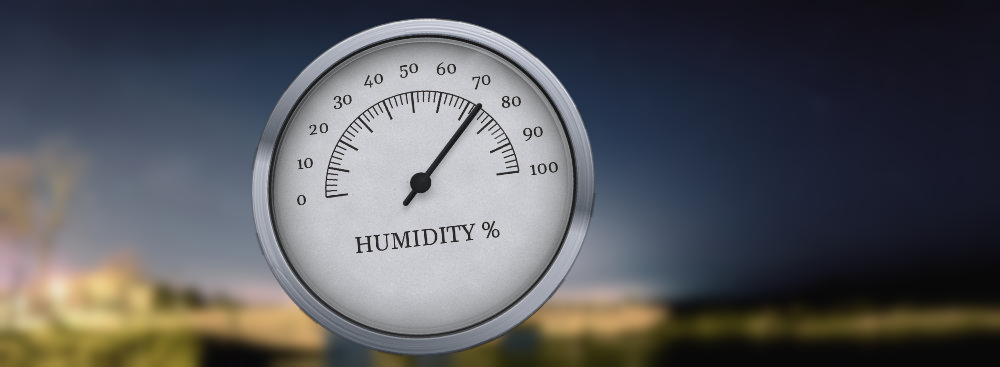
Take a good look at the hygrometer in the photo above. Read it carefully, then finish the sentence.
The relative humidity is 74 %
